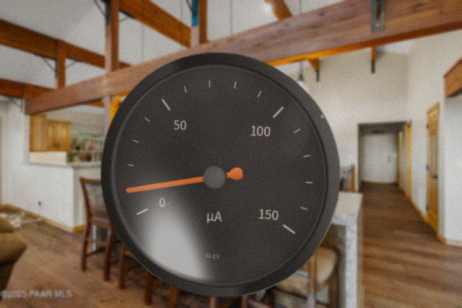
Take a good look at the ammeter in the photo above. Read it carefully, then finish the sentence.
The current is 10 µA
